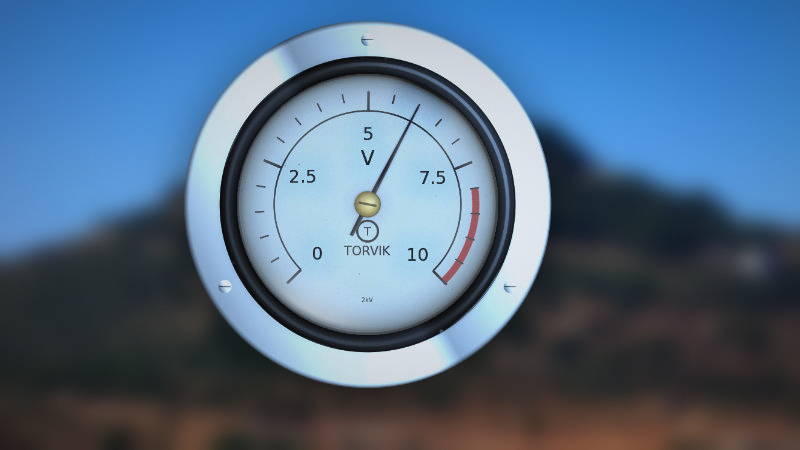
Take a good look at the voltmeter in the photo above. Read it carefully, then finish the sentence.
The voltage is 6 V
